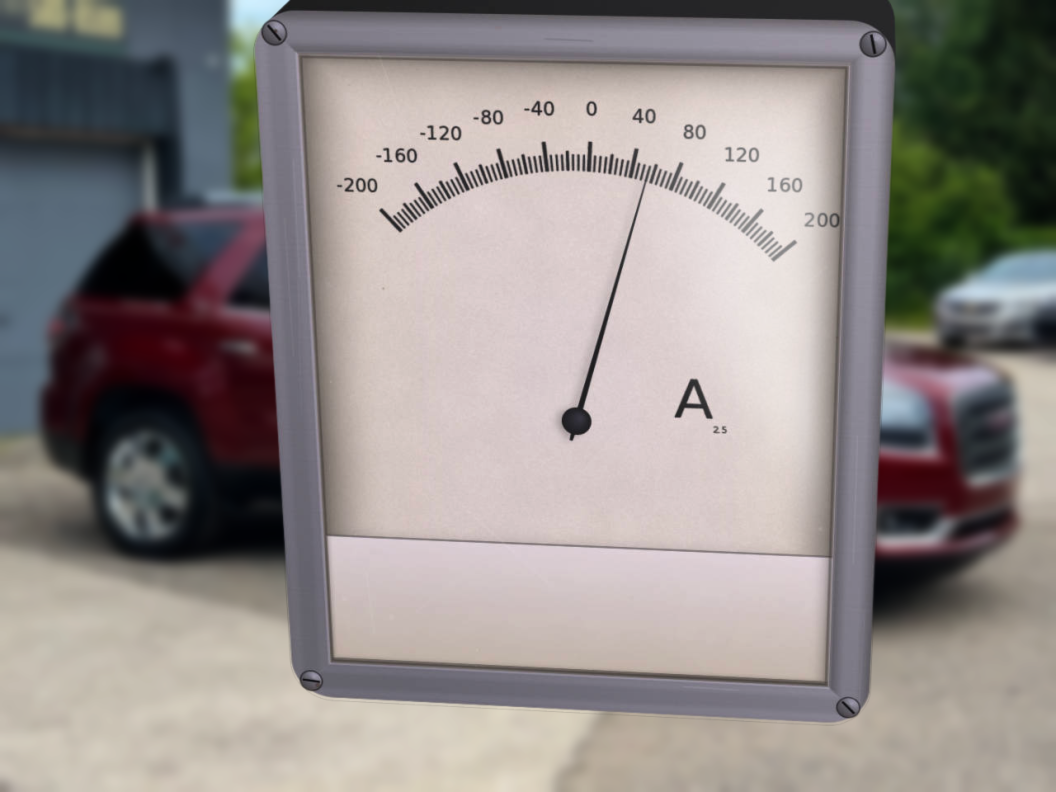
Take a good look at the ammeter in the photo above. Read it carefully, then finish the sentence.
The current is 55 A
